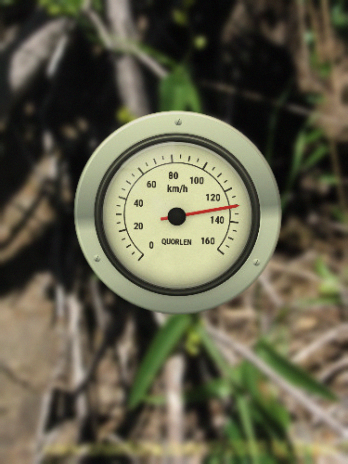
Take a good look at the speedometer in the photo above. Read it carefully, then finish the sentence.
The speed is 130 km/h
